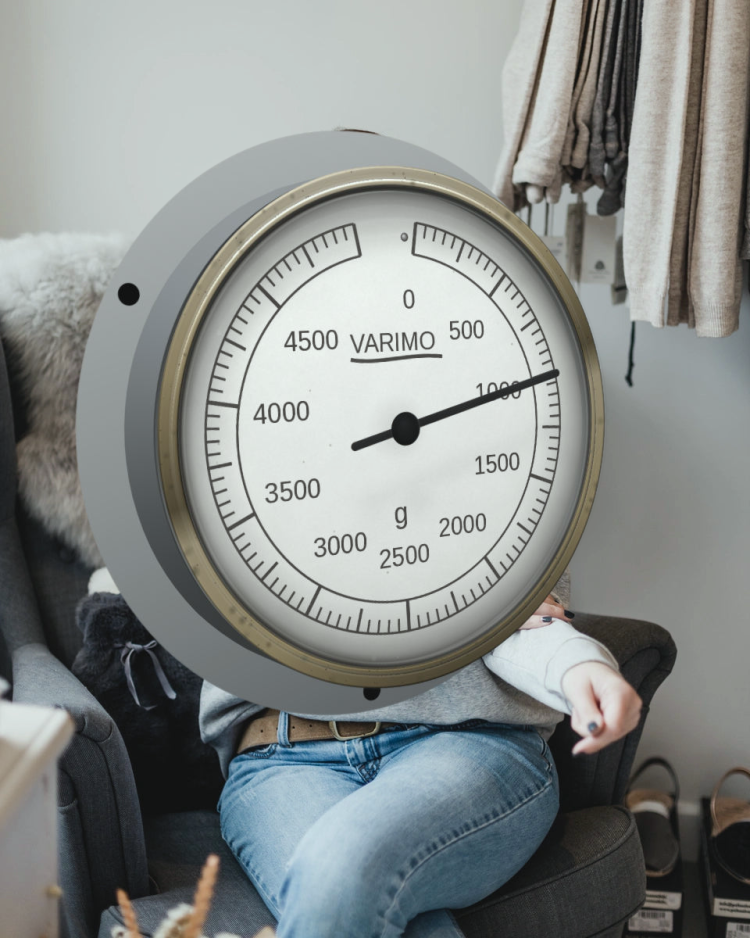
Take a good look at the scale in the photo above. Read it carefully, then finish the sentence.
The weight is 1000 g
